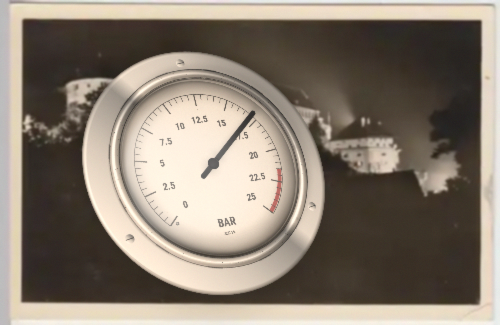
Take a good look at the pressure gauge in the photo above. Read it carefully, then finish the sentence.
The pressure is 17 bar
